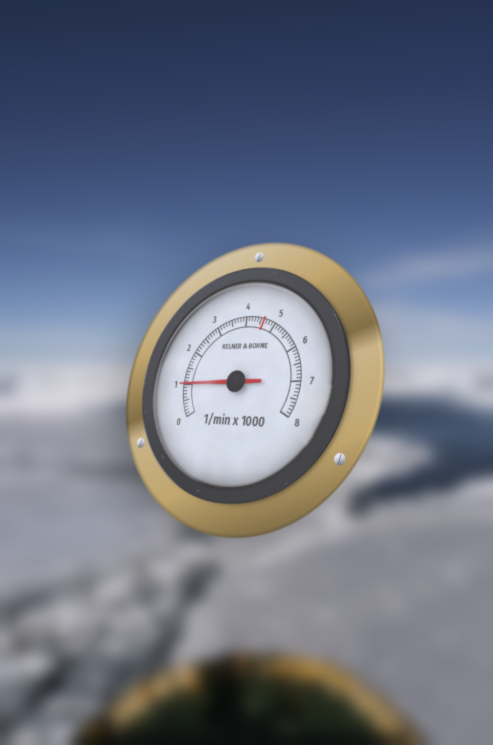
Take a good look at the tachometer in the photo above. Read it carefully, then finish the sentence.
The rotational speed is 1000 rpm
